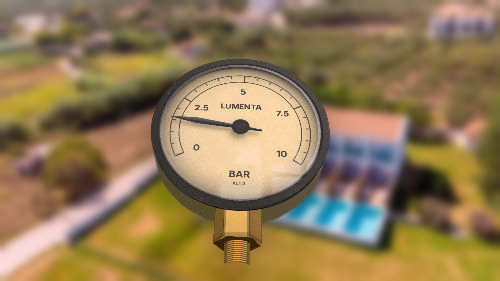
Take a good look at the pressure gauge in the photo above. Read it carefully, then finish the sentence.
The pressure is 1.5 bar
